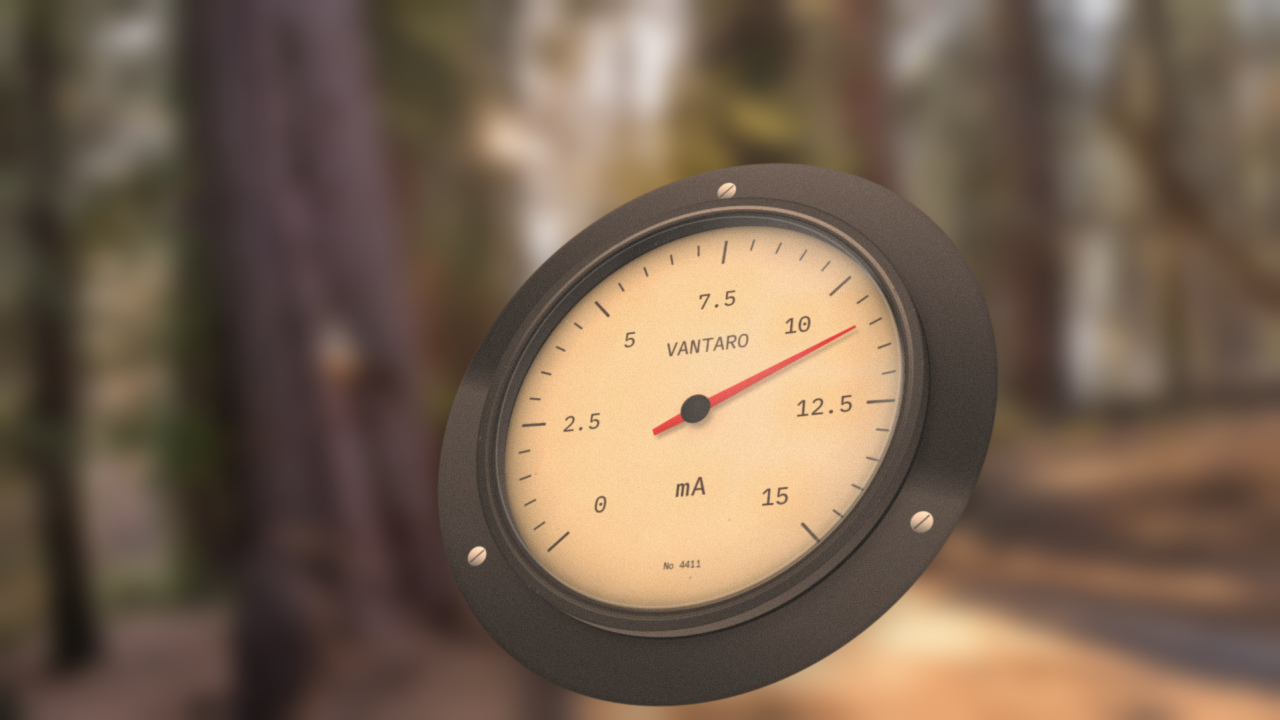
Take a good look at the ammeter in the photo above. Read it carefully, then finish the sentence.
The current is 11 mA
